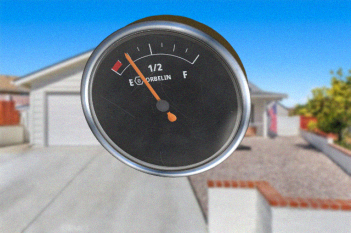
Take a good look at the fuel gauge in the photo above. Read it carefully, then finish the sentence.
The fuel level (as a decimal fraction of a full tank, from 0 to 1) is 0.25
